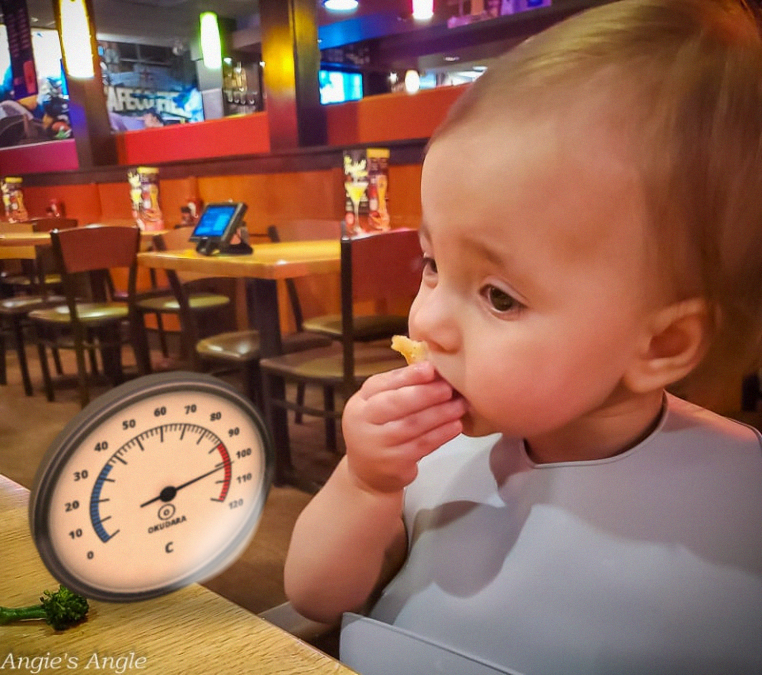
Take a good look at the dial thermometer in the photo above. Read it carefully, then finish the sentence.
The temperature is 100 °C
